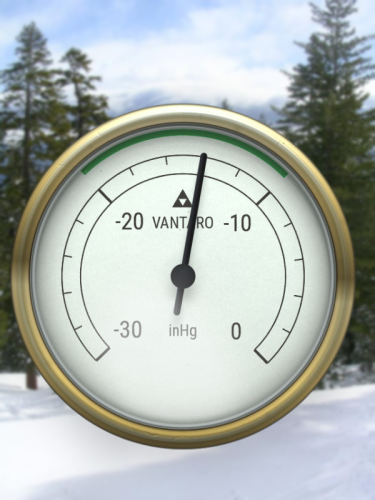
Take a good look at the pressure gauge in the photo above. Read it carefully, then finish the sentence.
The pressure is -14 inHg
